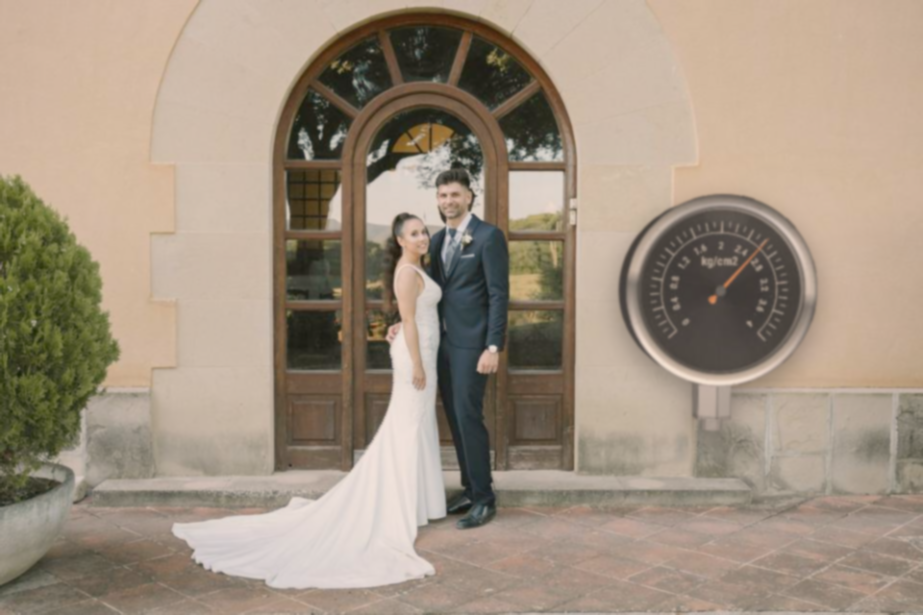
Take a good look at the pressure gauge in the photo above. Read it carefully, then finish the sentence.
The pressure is 2.6 kg/cm²
